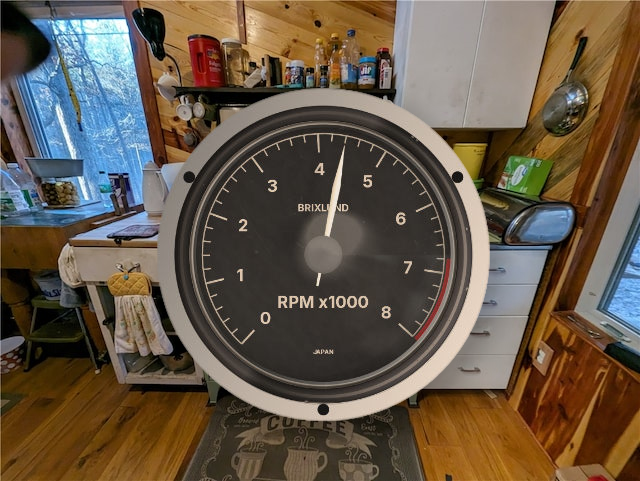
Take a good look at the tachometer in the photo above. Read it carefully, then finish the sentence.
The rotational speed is 4400 rpm
